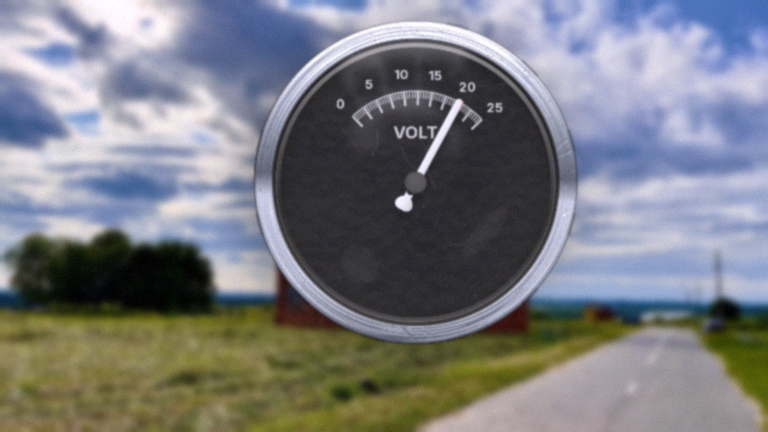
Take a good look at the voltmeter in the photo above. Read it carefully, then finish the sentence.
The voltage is 20 V
